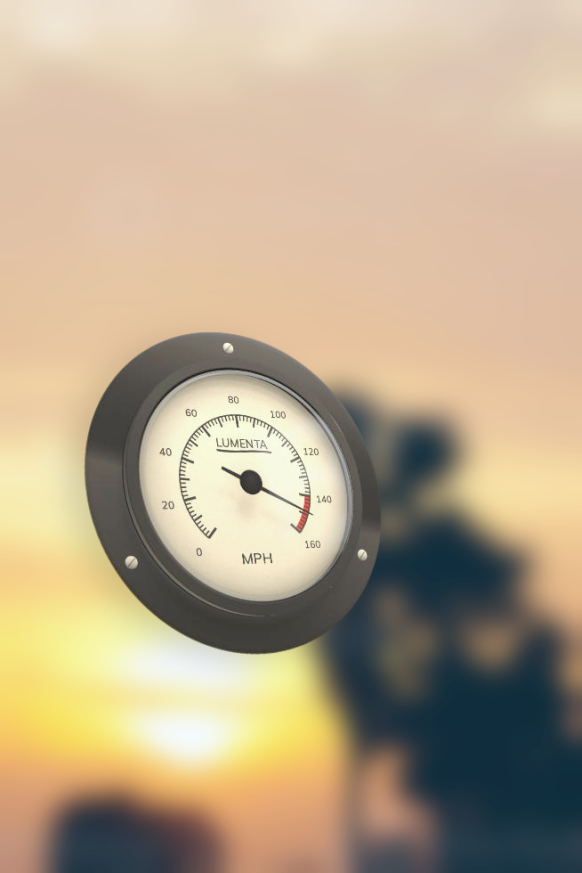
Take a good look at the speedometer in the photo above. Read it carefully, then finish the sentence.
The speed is 150 mph
